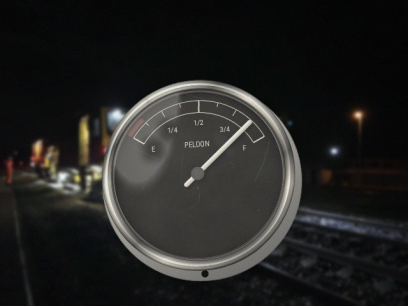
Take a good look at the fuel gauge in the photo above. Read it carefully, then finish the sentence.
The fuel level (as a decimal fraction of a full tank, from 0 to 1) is 0.875
